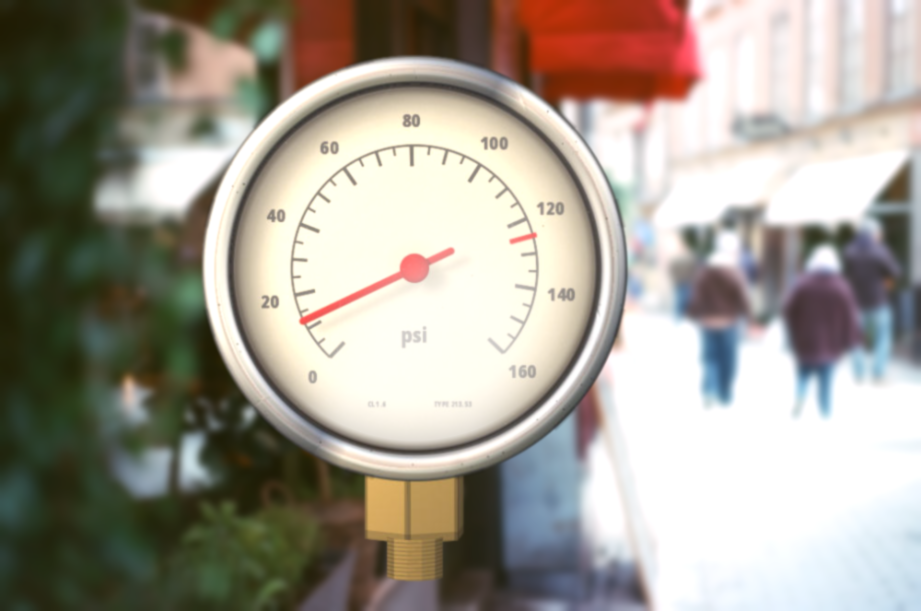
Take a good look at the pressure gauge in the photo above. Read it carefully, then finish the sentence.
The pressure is 12.5 psi
